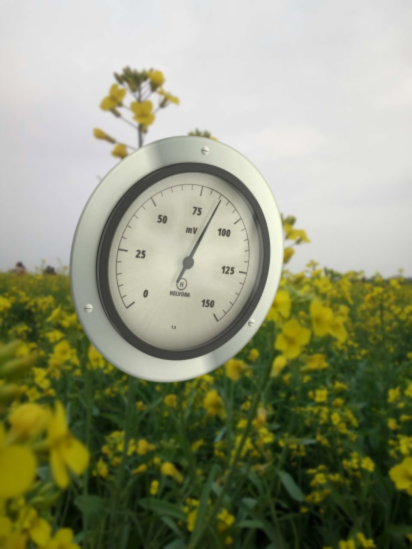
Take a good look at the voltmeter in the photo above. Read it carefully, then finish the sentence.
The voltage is 85 mV
